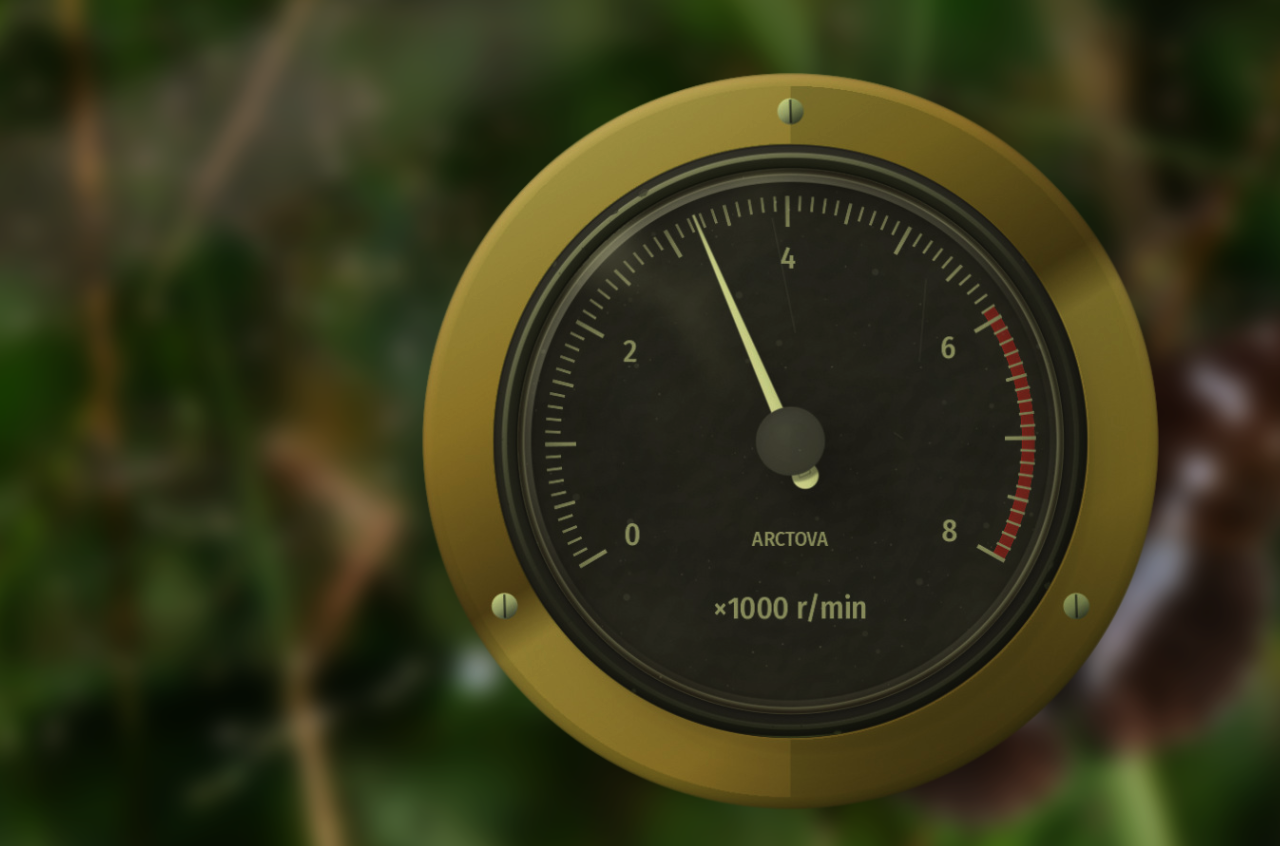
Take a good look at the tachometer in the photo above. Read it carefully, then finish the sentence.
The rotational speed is 3250 rpm
